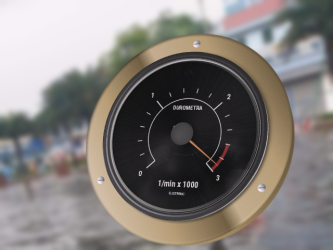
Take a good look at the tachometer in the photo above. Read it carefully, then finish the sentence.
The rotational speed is 2900 rpm
